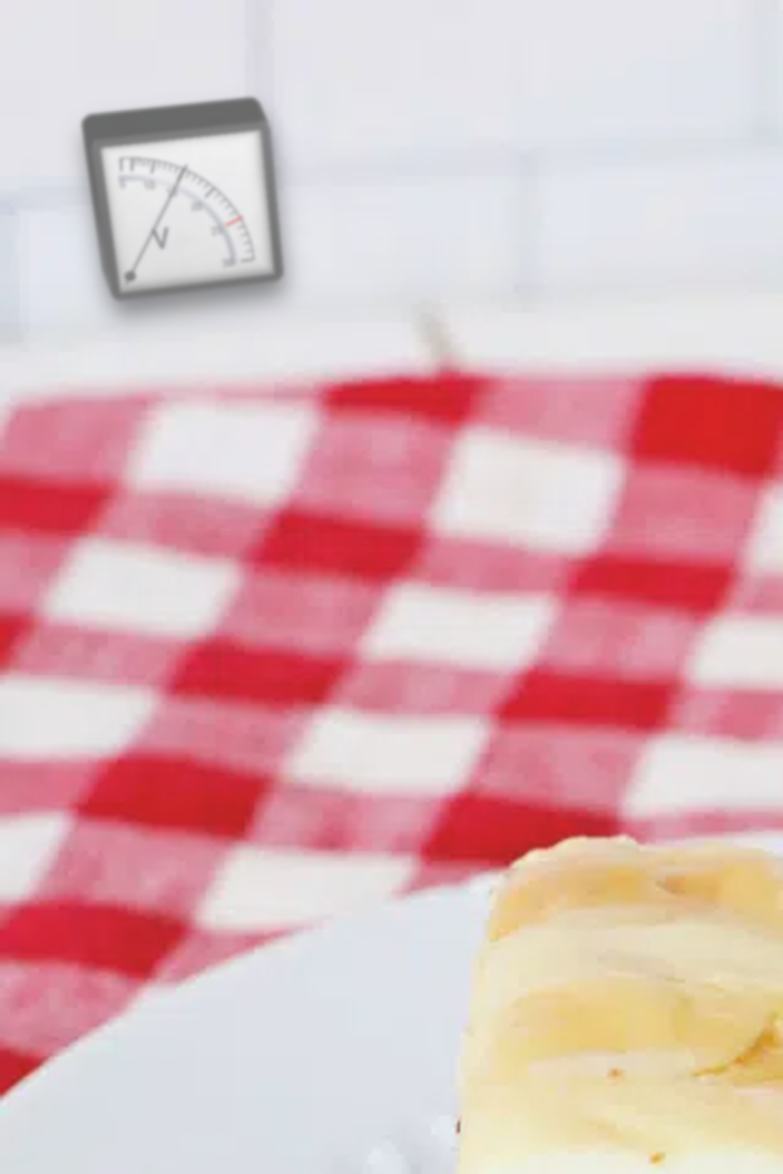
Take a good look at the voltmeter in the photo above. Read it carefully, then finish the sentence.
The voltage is 15 V
